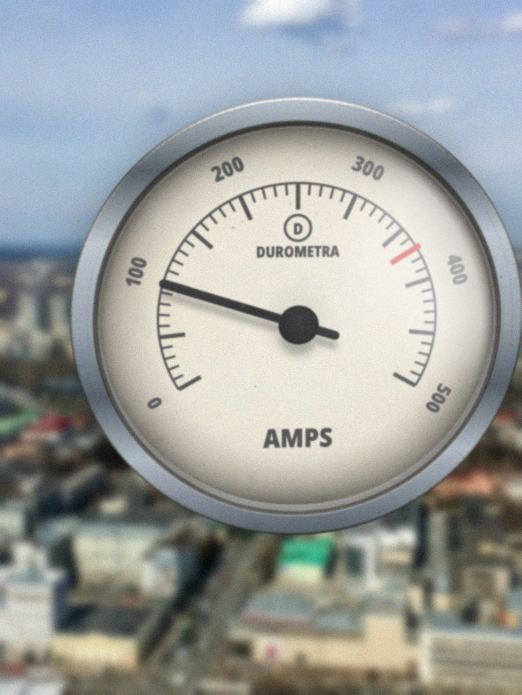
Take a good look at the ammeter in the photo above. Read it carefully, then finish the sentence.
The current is 100 A
